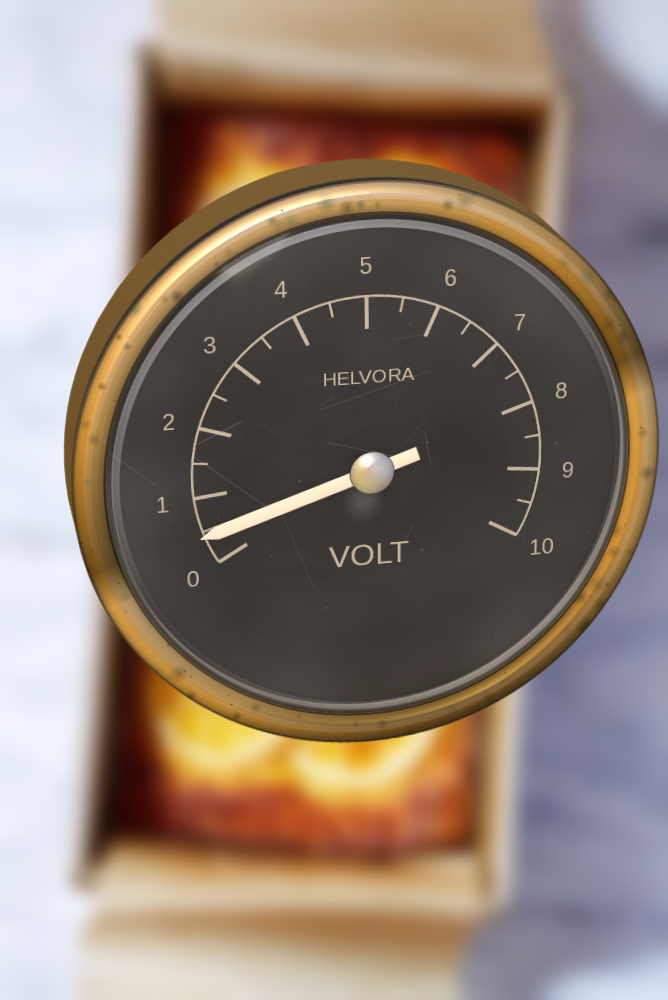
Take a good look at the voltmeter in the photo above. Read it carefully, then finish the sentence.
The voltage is 0.5 V
